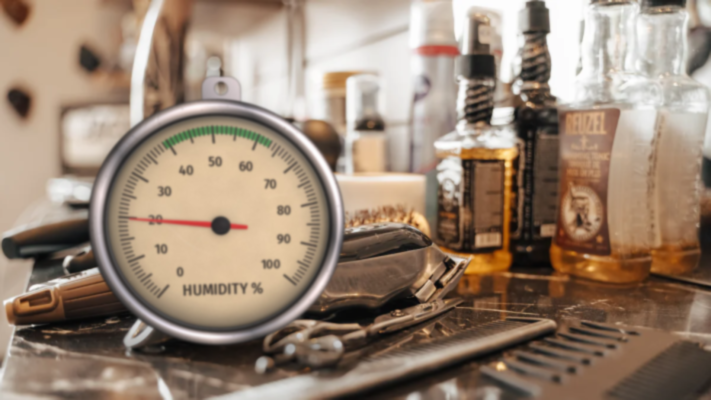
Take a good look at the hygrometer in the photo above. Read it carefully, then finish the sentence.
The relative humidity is 20 %
